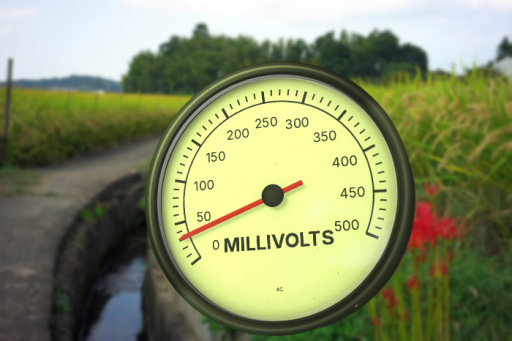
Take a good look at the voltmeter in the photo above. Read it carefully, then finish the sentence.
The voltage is 30 mV
